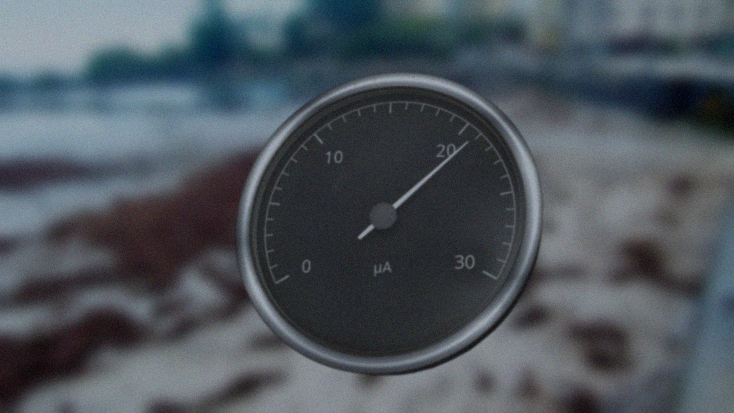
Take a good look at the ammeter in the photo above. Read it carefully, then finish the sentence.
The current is 21 µA
